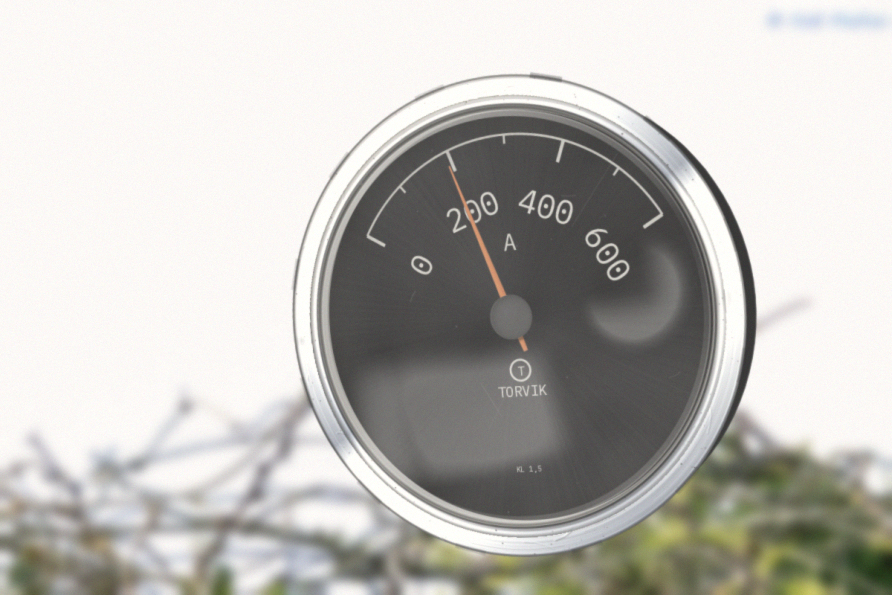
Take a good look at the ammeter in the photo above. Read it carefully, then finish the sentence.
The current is 200 A
